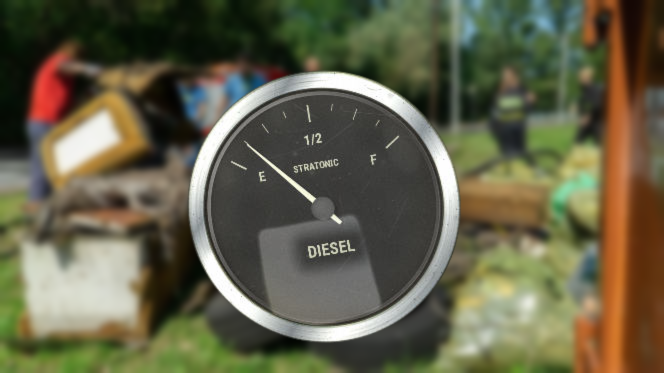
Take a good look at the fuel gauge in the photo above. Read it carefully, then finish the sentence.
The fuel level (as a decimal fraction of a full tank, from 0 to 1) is 0.125
